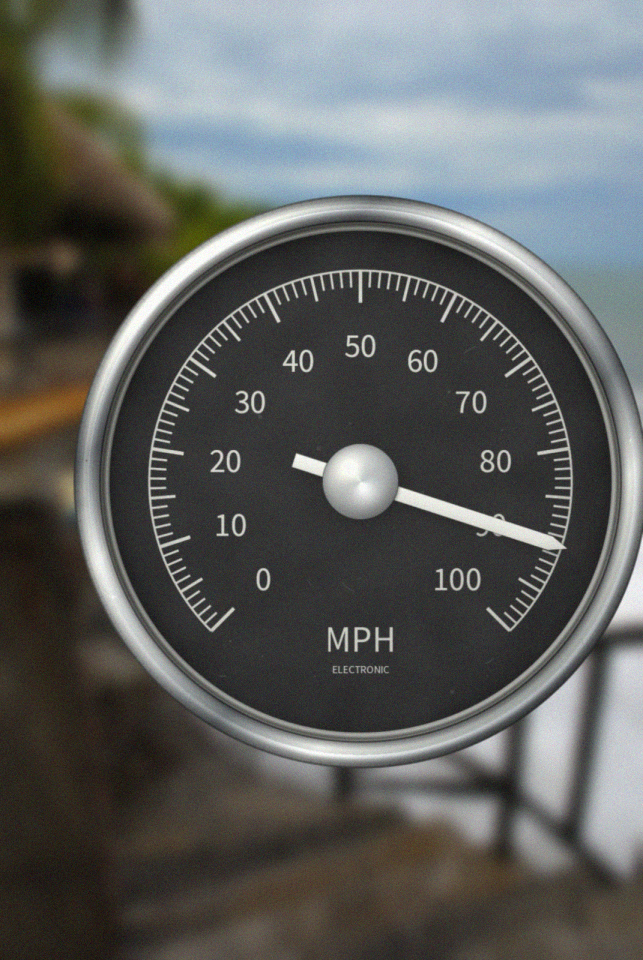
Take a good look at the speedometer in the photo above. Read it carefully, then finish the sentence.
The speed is 90 mph
